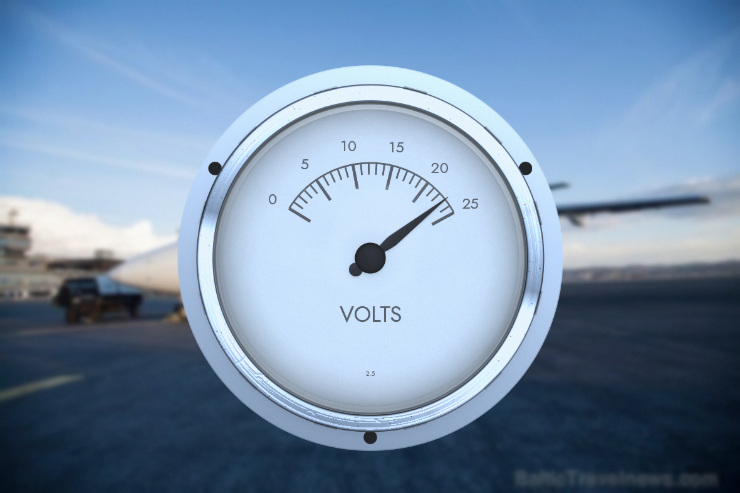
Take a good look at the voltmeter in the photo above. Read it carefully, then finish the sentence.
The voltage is 23 V
